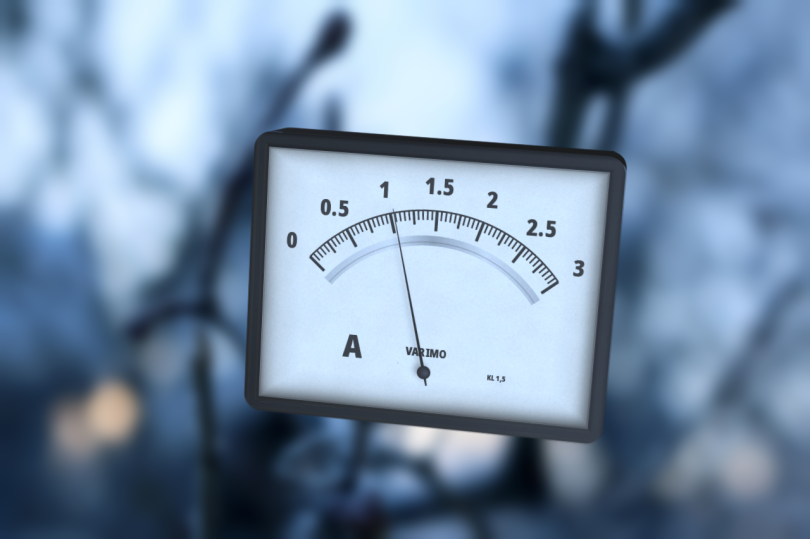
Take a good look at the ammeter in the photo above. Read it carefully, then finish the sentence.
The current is 1.05 A
